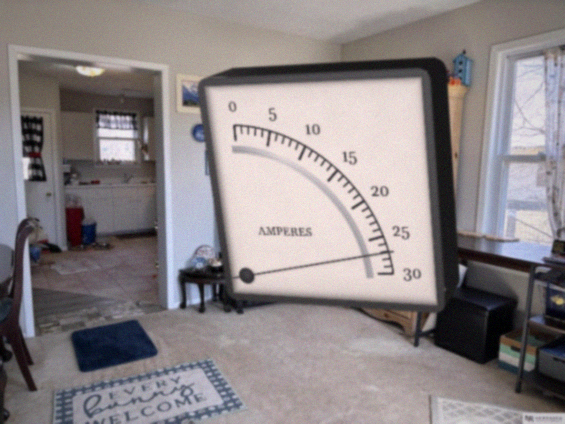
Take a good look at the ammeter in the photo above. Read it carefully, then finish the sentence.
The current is 27 A
